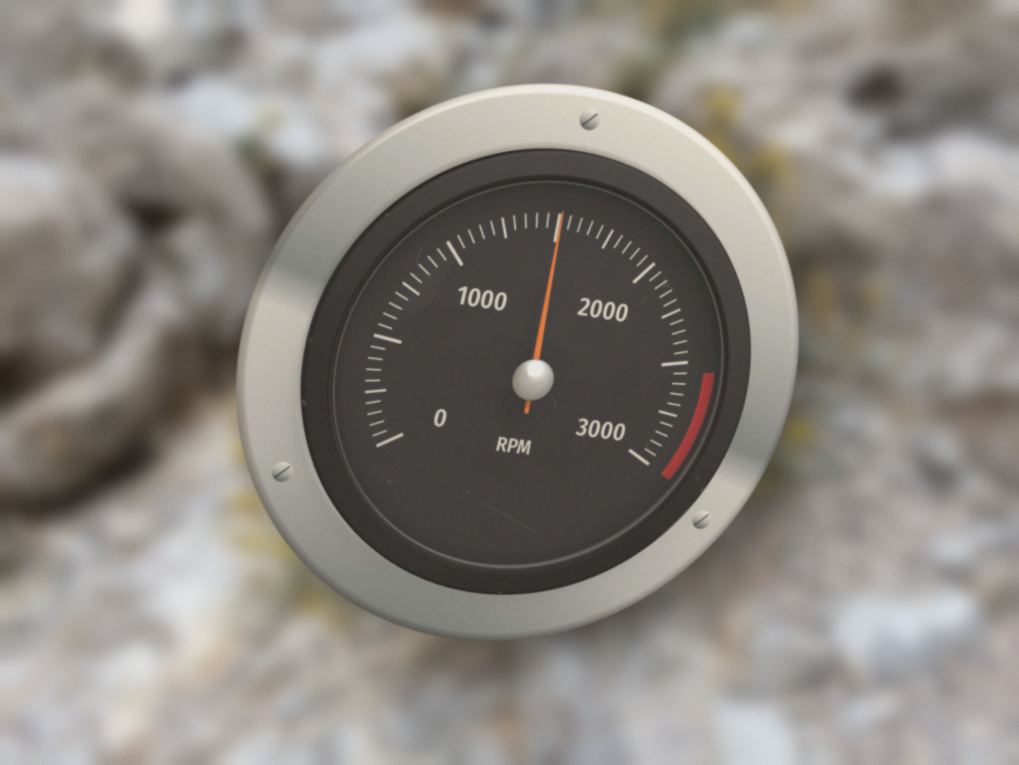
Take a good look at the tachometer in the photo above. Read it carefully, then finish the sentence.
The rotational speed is 1500 rpm
